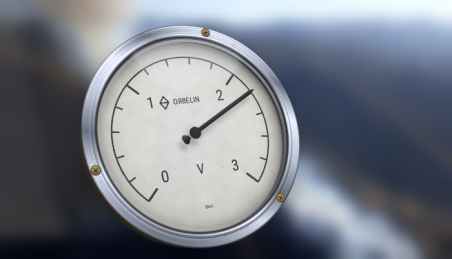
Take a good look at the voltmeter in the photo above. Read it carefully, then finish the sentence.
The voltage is 2.2 V
